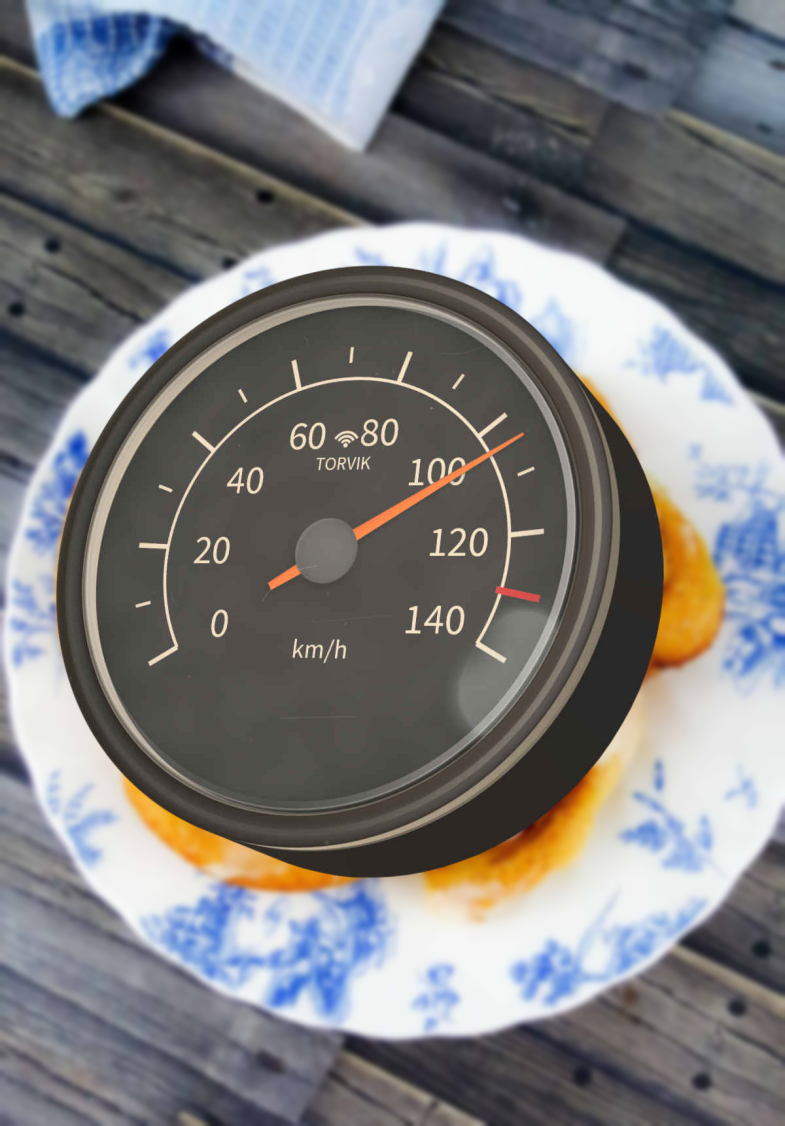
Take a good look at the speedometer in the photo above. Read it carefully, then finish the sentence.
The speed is 105 km/h
